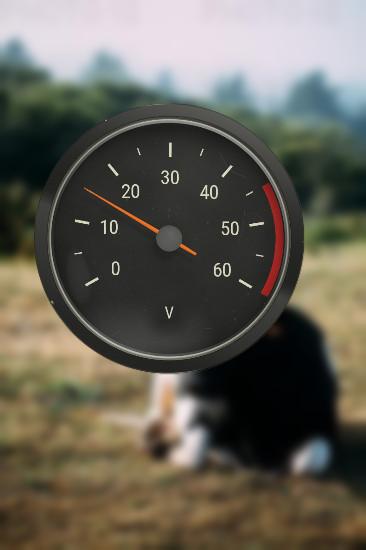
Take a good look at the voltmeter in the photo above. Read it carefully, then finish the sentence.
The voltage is 15 V
